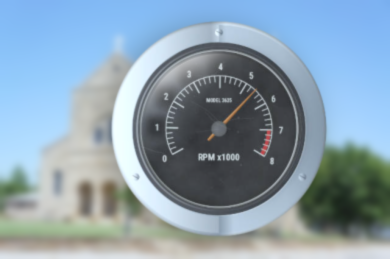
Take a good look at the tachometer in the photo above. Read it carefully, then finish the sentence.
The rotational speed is 5400 rpm
